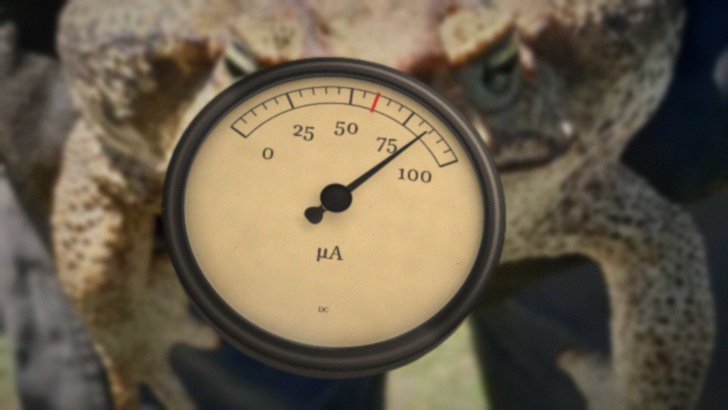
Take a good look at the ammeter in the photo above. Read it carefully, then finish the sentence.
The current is 85 µA
